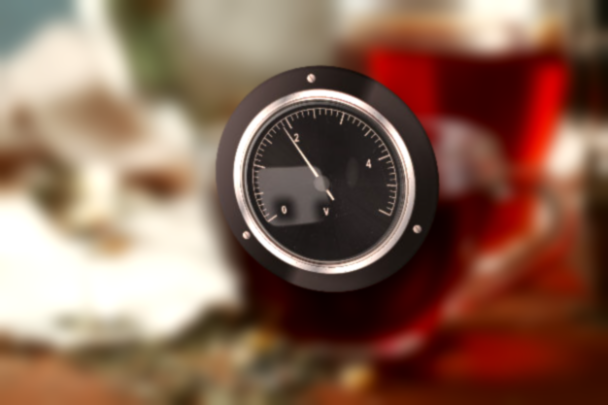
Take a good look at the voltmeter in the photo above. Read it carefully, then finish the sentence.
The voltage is 1.9 V
